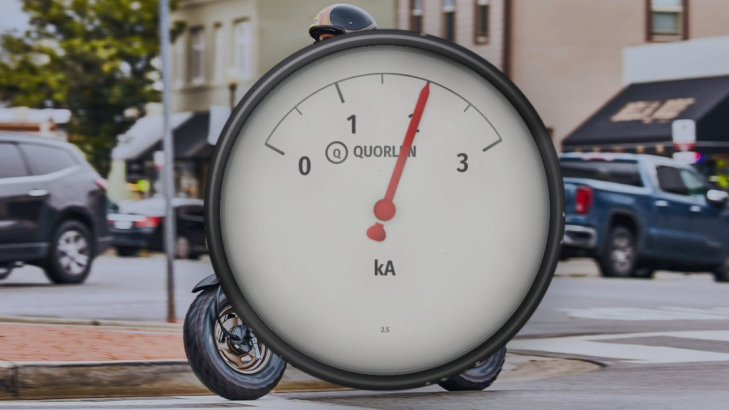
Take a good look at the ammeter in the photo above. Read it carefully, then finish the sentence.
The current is 2 kA
